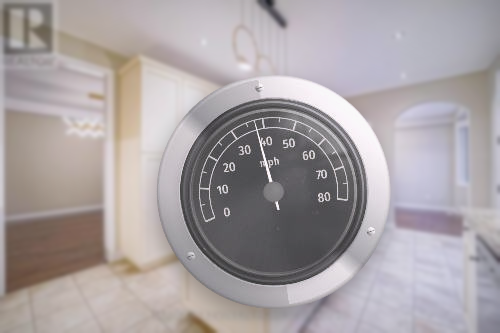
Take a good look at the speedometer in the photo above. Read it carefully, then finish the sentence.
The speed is 37.5 mph
